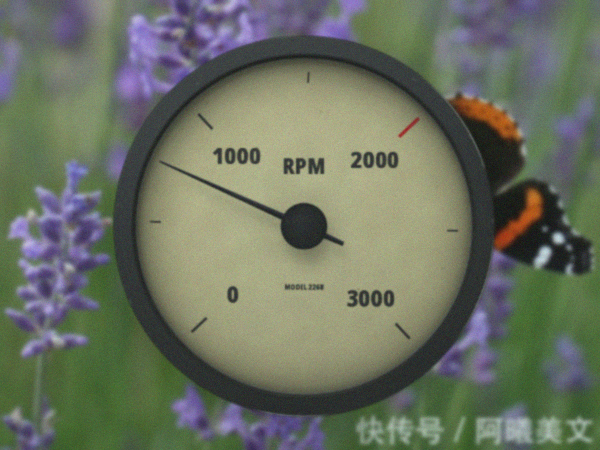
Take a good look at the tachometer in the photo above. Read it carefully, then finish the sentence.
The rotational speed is 750 rpm
